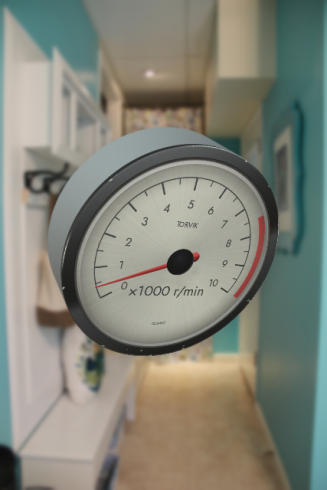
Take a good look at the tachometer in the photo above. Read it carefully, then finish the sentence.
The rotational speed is 500 rpm
